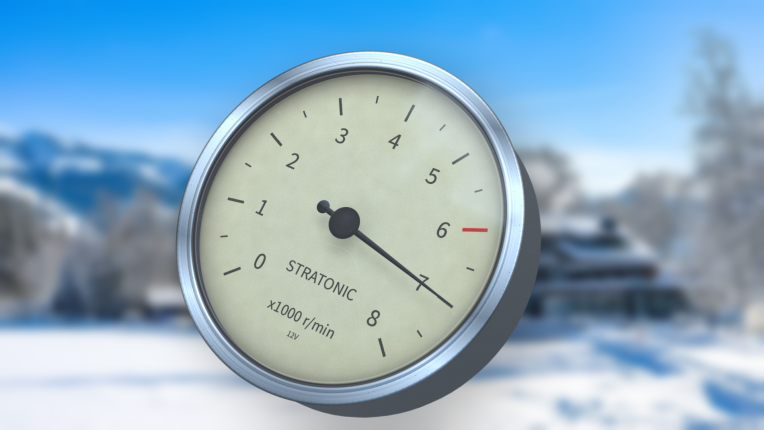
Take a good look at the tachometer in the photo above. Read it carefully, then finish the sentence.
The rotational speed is 7000 rpm
